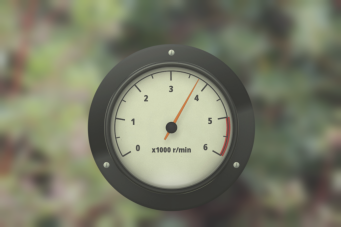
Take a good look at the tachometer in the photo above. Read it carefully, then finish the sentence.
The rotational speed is 3750 rpm
